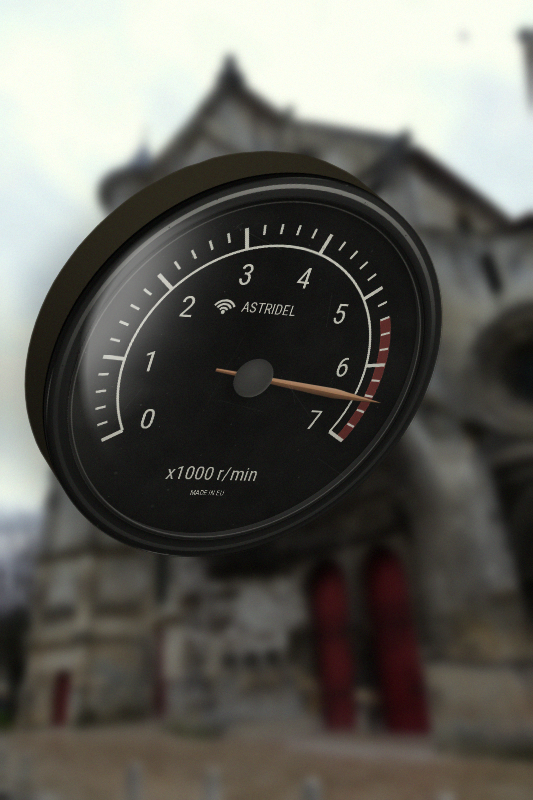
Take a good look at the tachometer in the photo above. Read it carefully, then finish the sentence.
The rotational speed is 6400 rpm
